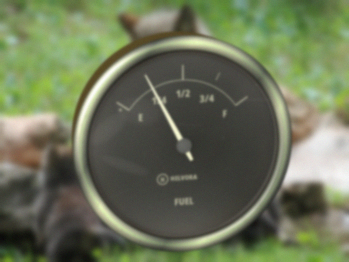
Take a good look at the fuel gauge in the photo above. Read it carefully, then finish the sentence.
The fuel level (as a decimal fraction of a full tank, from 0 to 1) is 0.25
